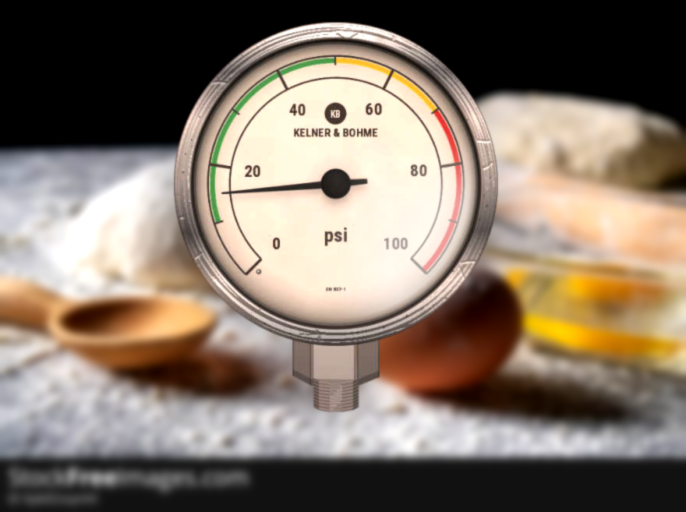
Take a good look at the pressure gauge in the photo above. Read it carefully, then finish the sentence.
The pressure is 15 psi
